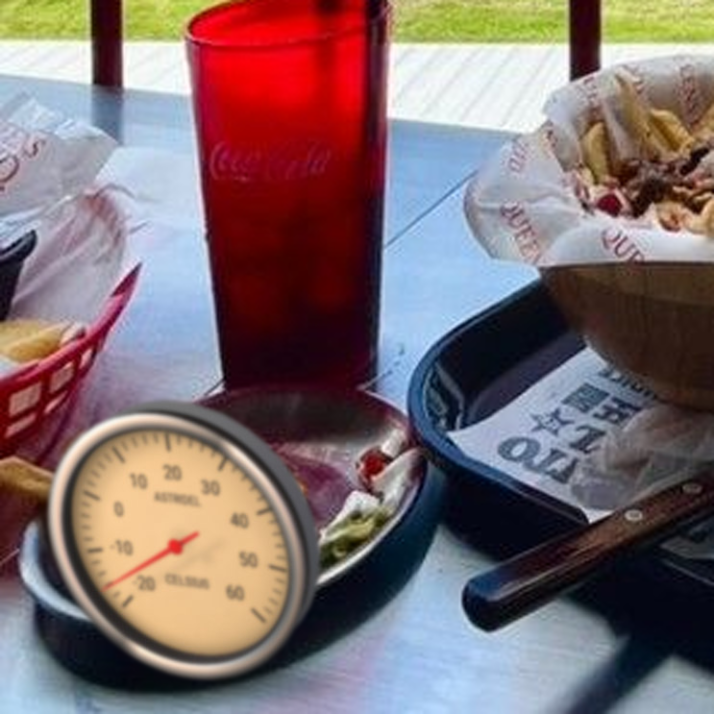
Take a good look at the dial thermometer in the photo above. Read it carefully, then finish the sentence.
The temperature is -16 °C
